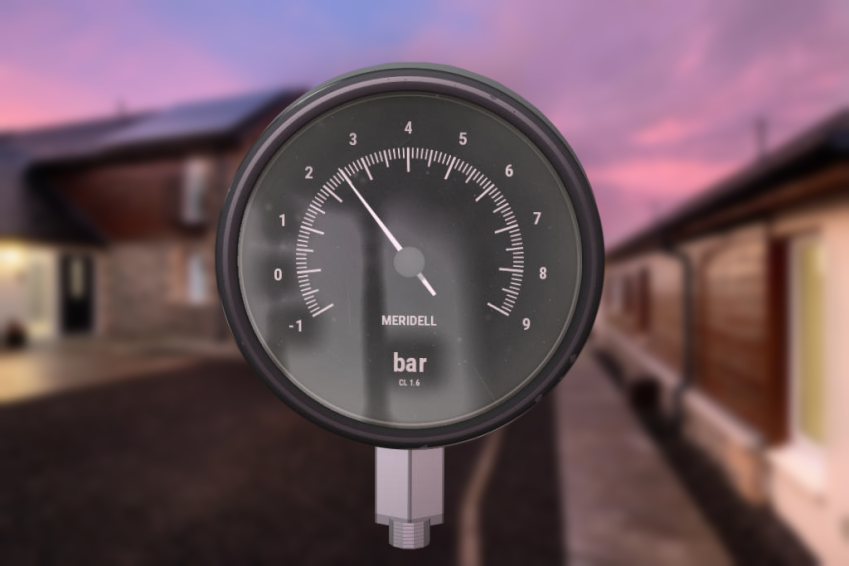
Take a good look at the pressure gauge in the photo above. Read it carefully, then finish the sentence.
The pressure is 2.5 bar
